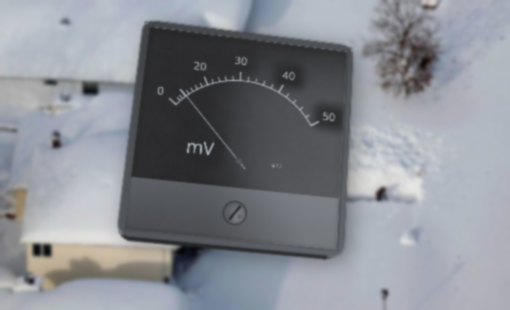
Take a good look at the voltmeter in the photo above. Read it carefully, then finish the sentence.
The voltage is 10 mV
